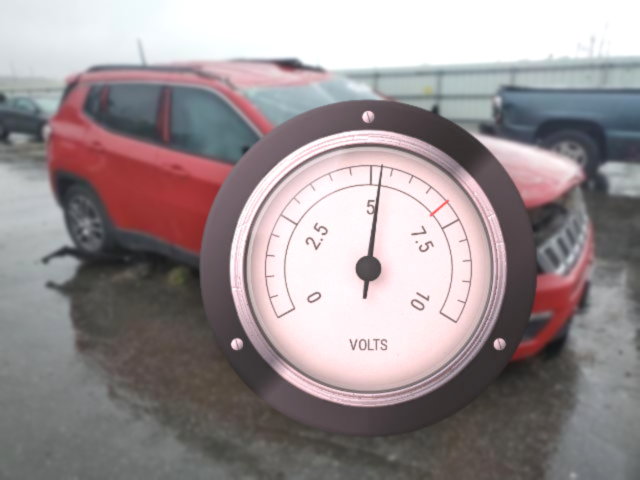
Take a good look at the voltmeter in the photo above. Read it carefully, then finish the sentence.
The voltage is 5.25 V
